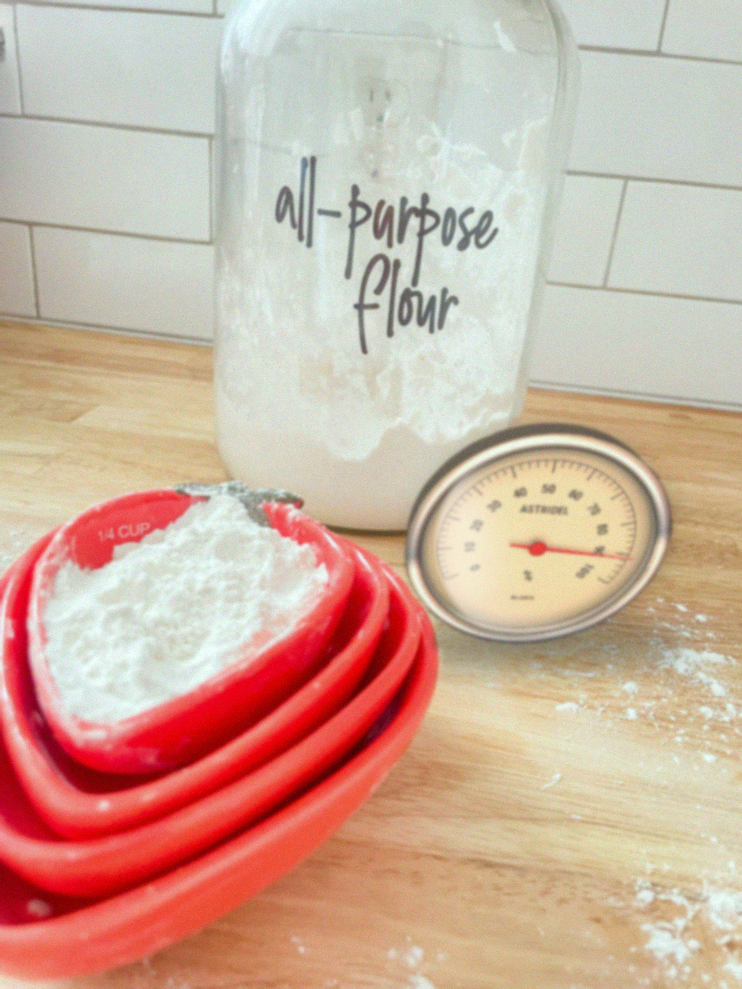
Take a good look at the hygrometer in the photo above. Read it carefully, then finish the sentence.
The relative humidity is 90 %
